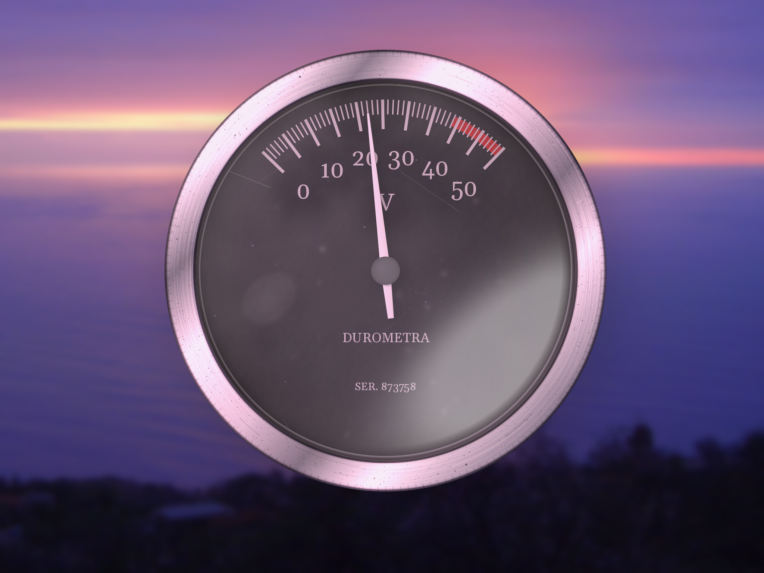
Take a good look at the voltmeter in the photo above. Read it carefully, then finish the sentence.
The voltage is 22 V
